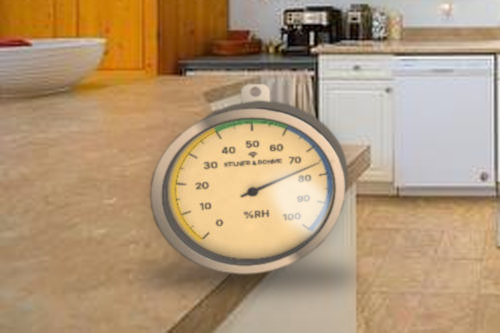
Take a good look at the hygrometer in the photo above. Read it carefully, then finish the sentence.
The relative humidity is 75 %
